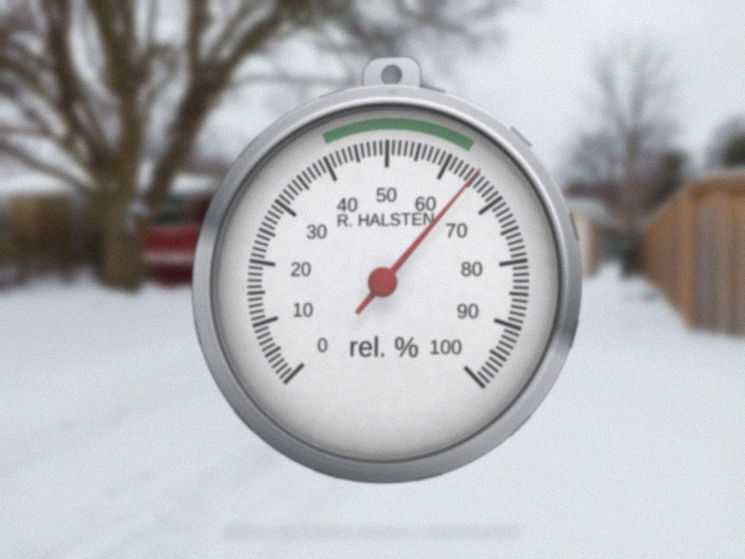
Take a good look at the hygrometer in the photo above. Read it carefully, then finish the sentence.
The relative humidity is 65 %
